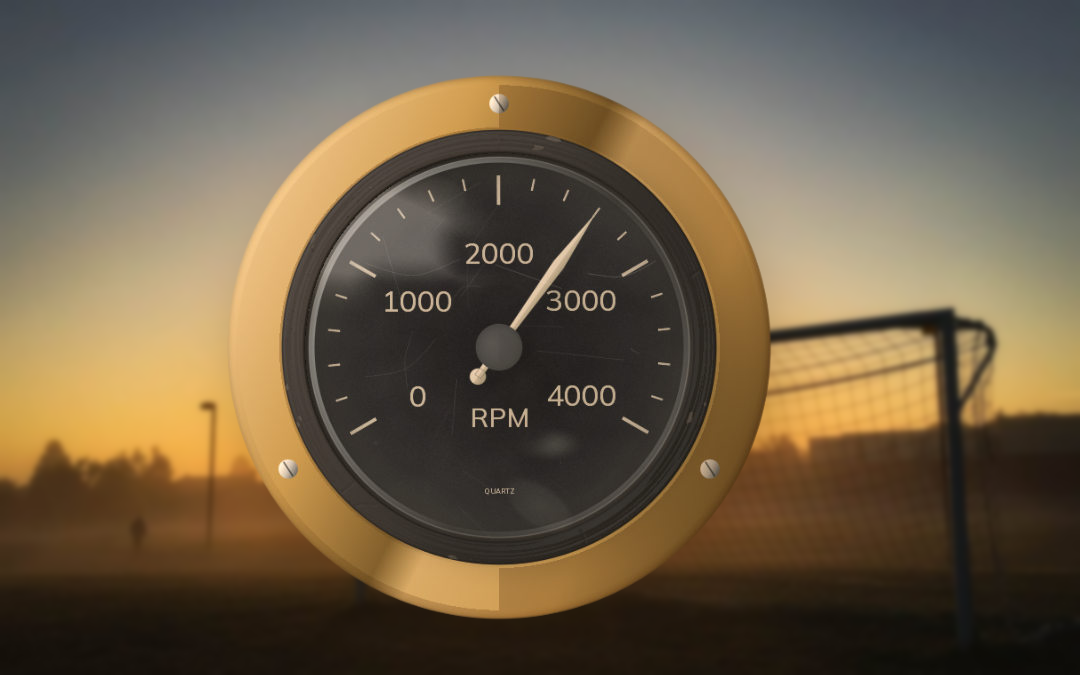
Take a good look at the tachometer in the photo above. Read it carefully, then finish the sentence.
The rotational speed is 2600 rpm
